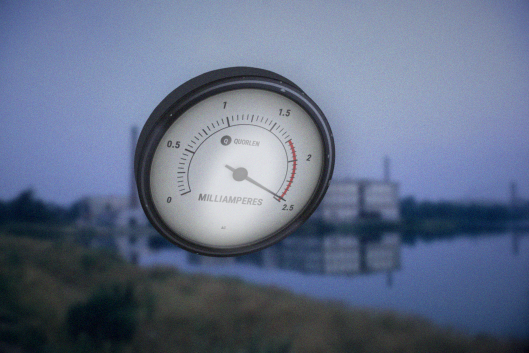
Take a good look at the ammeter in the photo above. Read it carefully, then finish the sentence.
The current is 2.45 mA
